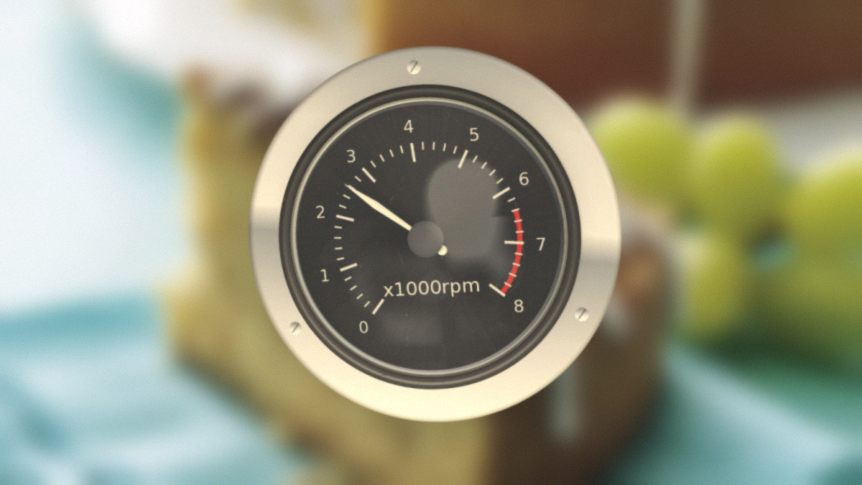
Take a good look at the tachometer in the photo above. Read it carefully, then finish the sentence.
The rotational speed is 2600 rpm
